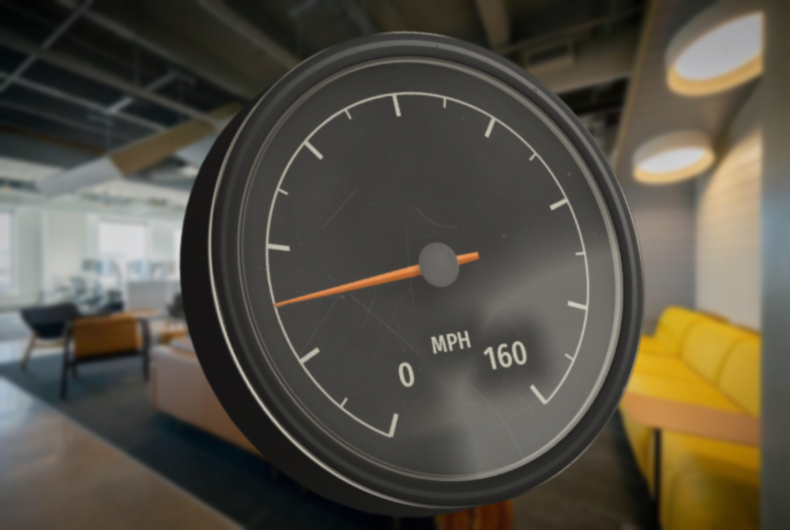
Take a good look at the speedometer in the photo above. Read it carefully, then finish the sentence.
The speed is 30 mph
